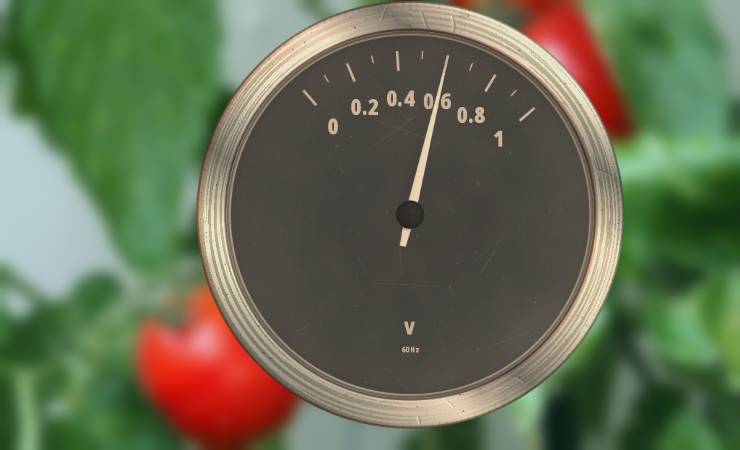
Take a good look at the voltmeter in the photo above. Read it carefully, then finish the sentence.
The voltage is 0.6 V
